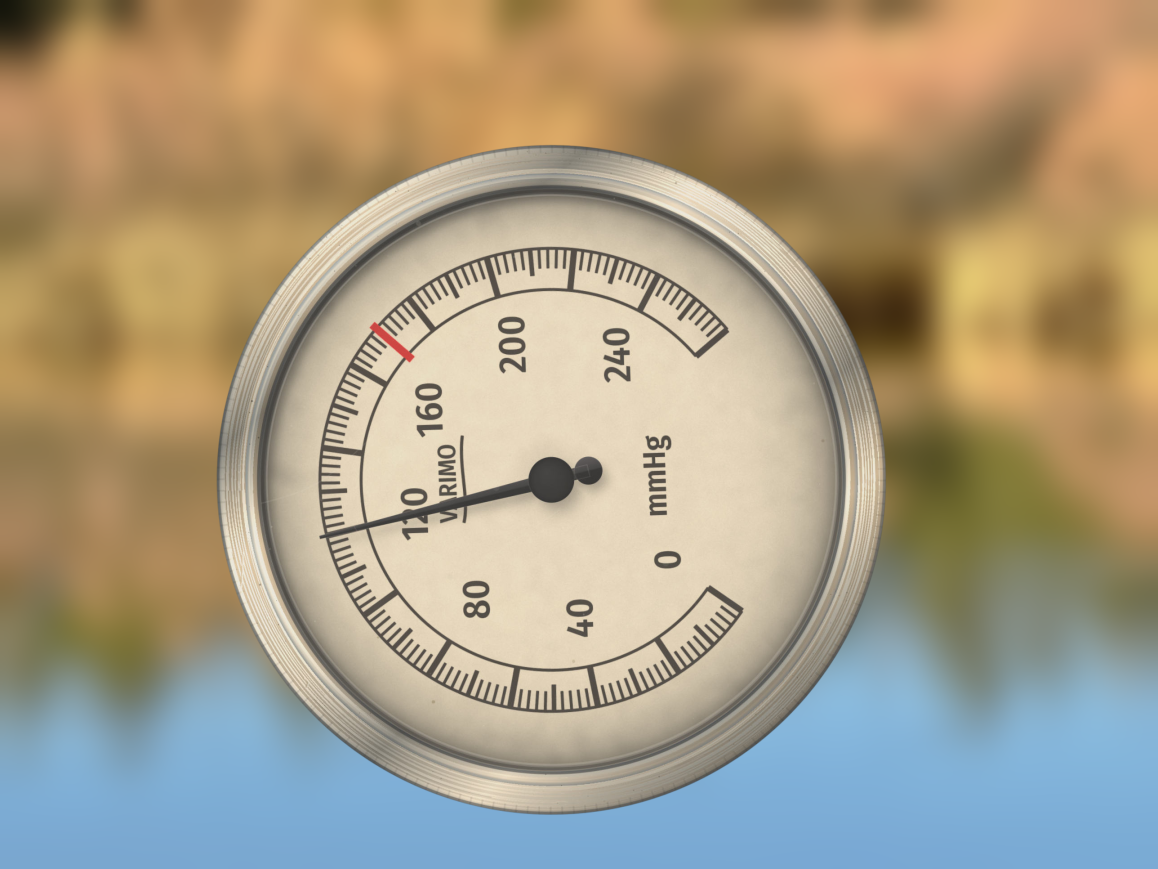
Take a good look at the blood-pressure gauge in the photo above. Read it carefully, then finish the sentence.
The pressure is 120 mmHg
